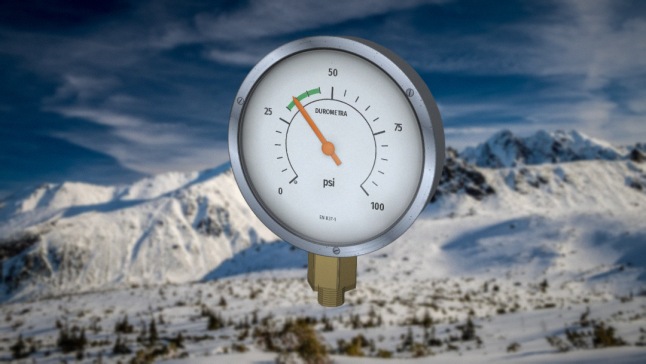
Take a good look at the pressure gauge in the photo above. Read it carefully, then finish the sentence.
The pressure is 35 psi
